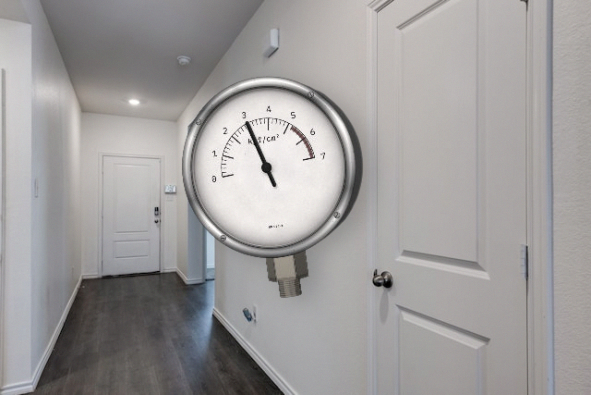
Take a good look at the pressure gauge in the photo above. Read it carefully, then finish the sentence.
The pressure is 3 kg/cm²
